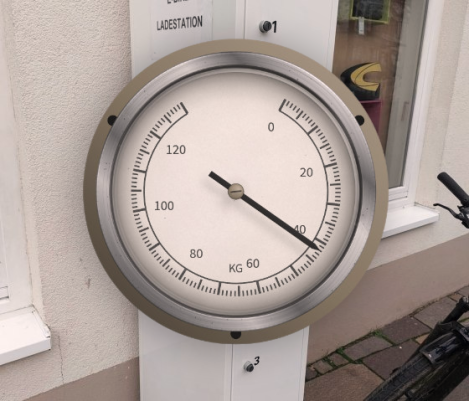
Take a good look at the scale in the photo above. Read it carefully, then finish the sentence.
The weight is 42 kg
